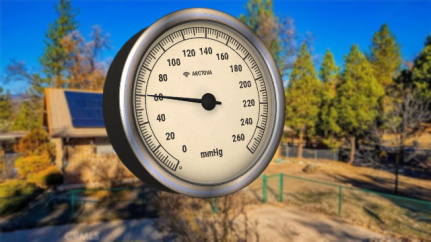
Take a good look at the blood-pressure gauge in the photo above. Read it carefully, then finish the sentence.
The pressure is 60 mmHg
